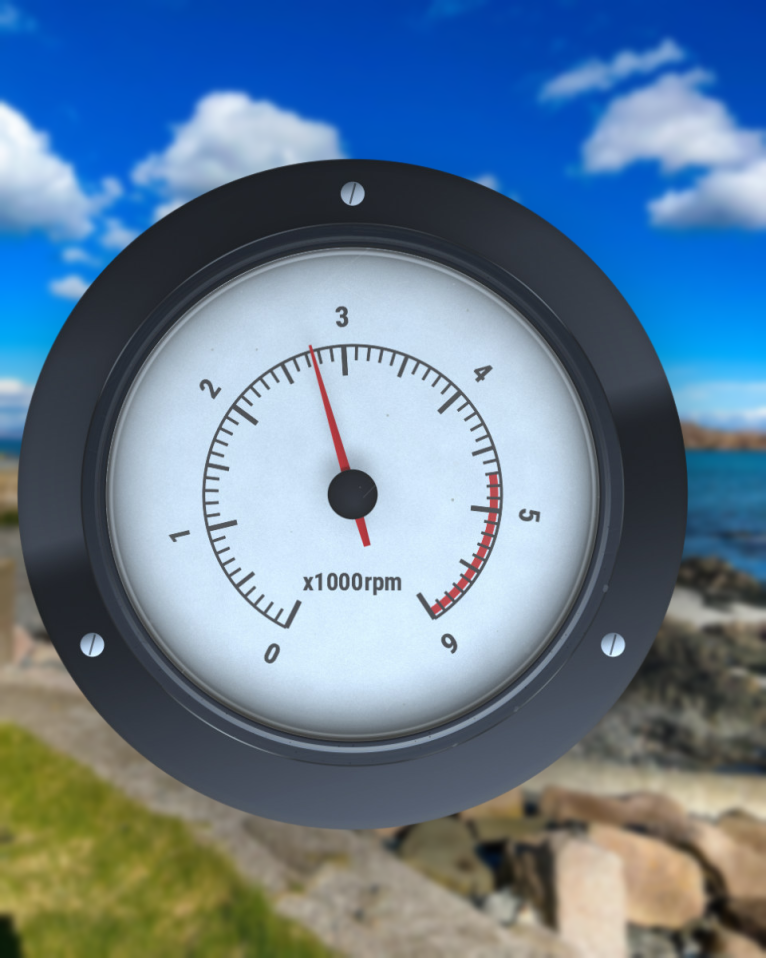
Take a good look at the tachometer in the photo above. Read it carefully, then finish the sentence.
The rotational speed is 2750 rpm
